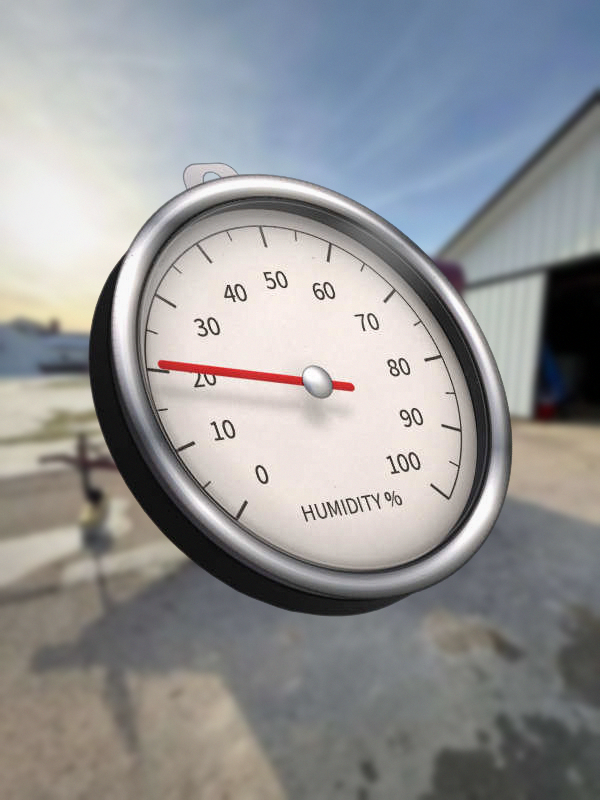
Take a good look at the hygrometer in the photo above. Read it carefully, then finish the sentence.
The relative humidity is 20 %
